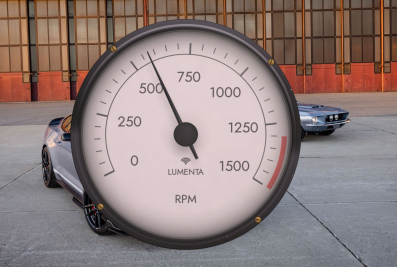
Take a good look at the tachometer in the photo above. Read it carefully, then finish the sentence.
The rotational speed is 575 rpm
